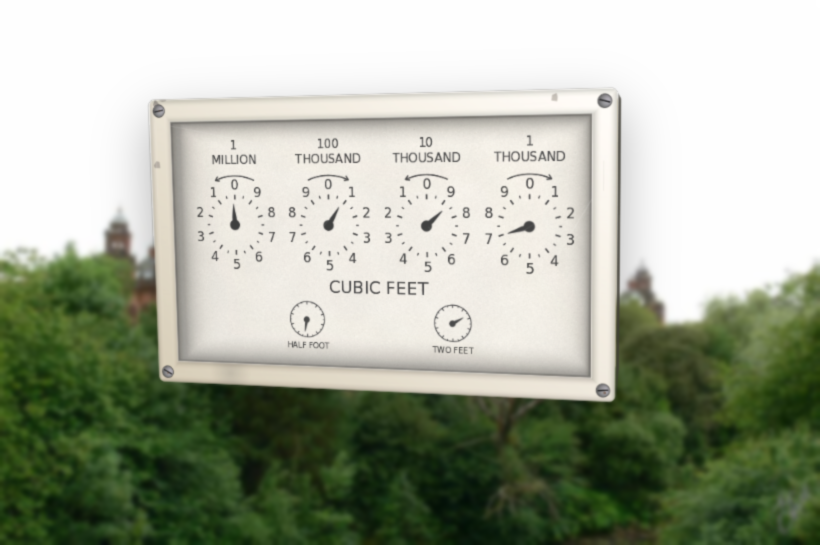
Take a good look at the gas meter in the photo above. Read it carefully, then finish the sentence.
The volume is 8700 ft³
